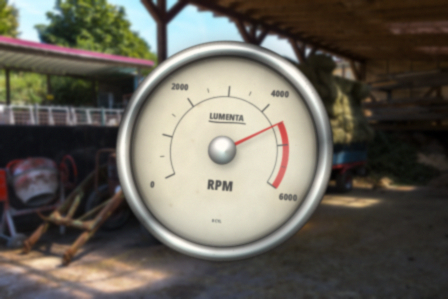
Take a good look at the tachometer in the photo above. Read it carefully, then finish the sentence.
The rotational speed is 4500 rpm
